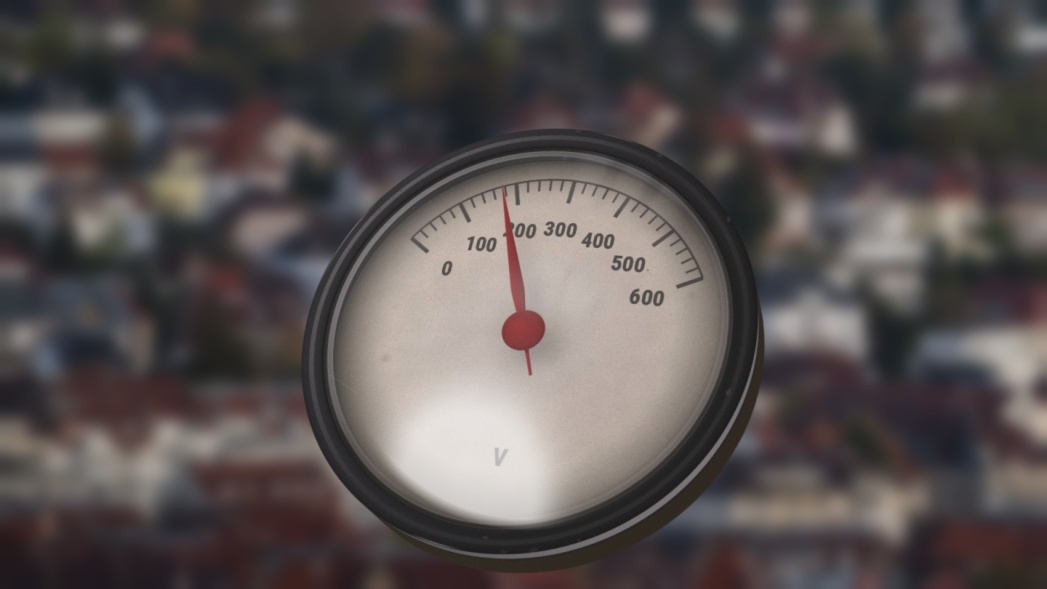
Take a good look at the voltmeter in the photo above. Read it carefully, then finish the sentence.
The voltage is 180 V
